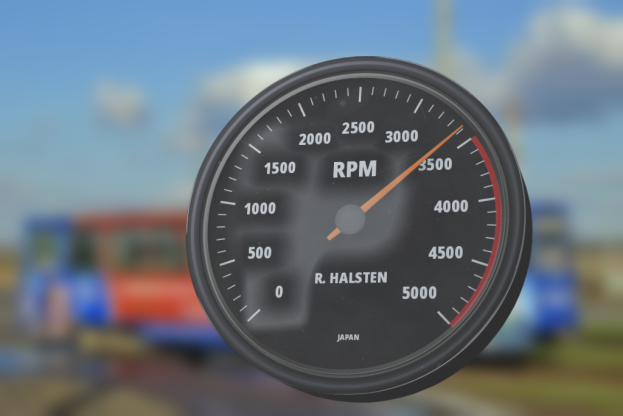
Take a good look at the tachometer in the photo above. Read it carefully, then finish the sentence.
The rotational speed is 3400 rpm
